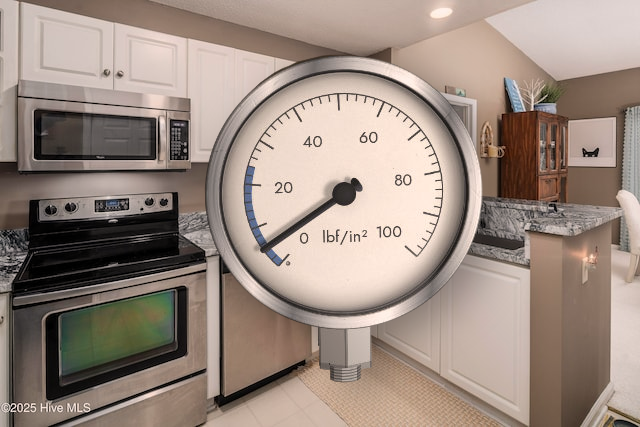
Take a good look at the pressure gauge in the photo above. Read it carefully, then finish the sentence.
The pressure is 5 psi
